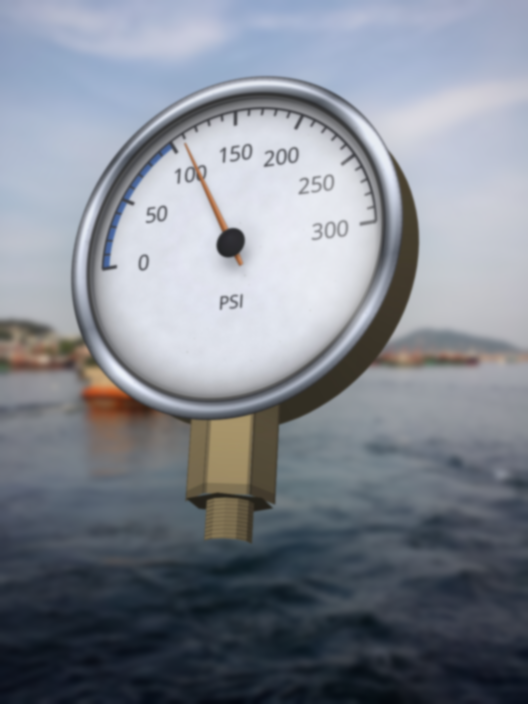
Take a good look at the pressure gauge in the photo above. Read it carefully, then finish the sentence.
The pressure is 110 psi
